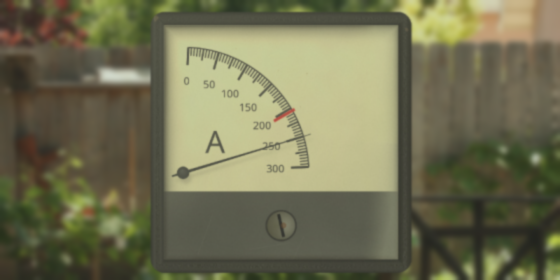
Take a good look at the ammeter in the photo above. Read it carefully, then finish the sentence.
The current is 250 A
